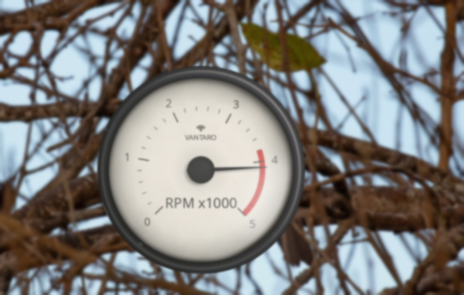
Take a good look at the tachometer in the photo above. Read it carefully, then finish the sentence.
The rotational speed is 4100 rpm
